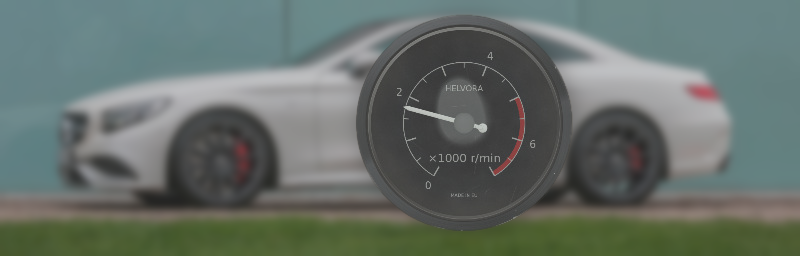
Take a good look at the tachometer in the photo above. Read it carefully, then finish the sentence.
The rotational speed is 1750 rpm
